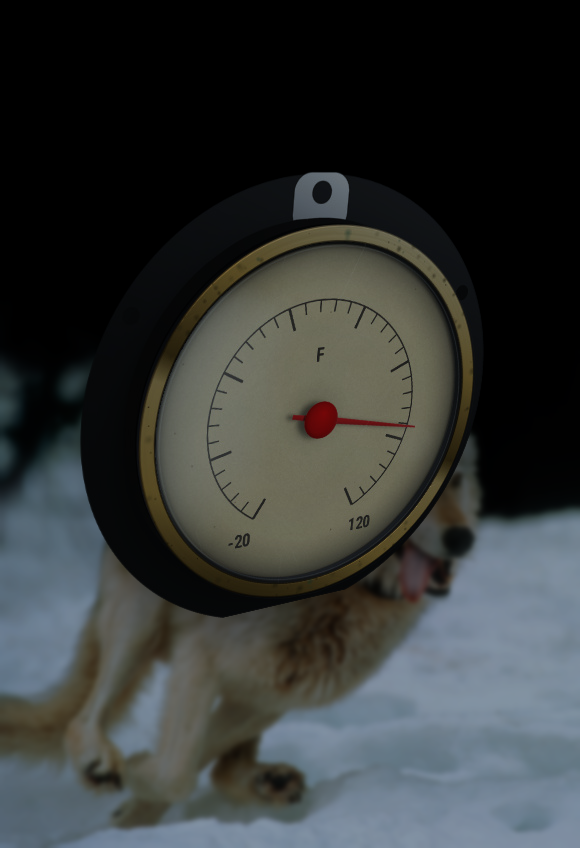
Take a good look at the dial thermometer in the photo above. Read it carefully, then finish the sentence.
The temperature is 96 °F
